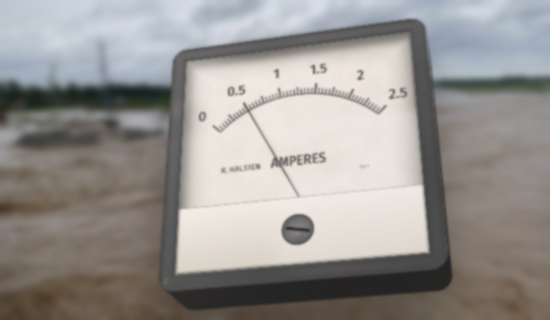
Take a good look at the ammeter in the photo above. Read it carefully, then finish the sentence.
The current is 0.5 A
